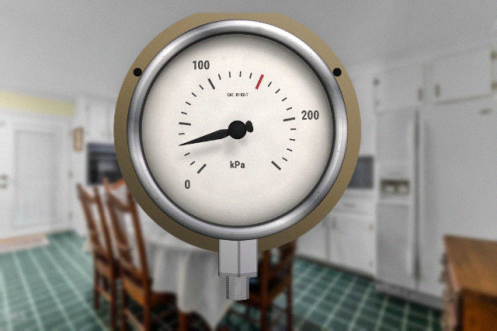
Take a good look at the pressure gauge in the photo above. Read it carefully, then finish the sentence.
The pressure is 30 kPa
